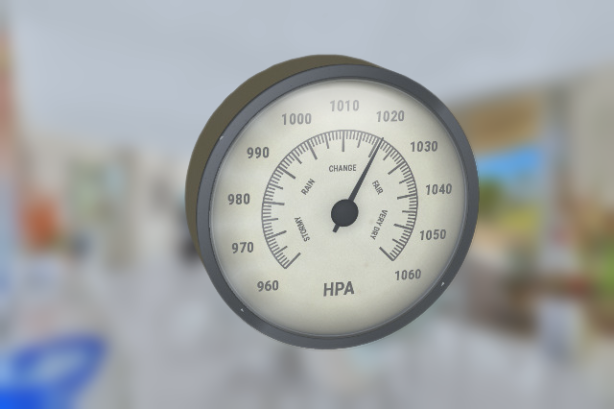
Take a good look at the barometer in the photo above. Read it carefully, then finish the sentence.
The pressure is 1020 hPa
